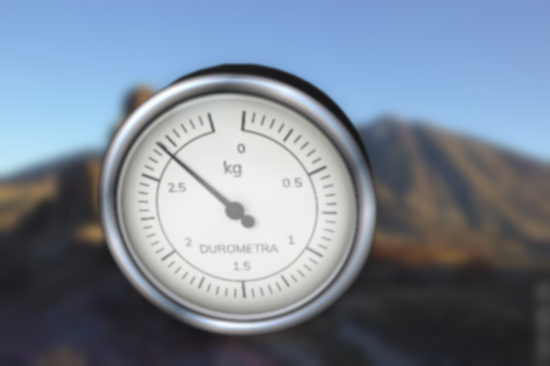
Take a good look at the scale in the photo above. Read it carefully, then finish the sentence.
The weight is 2.7 kg
